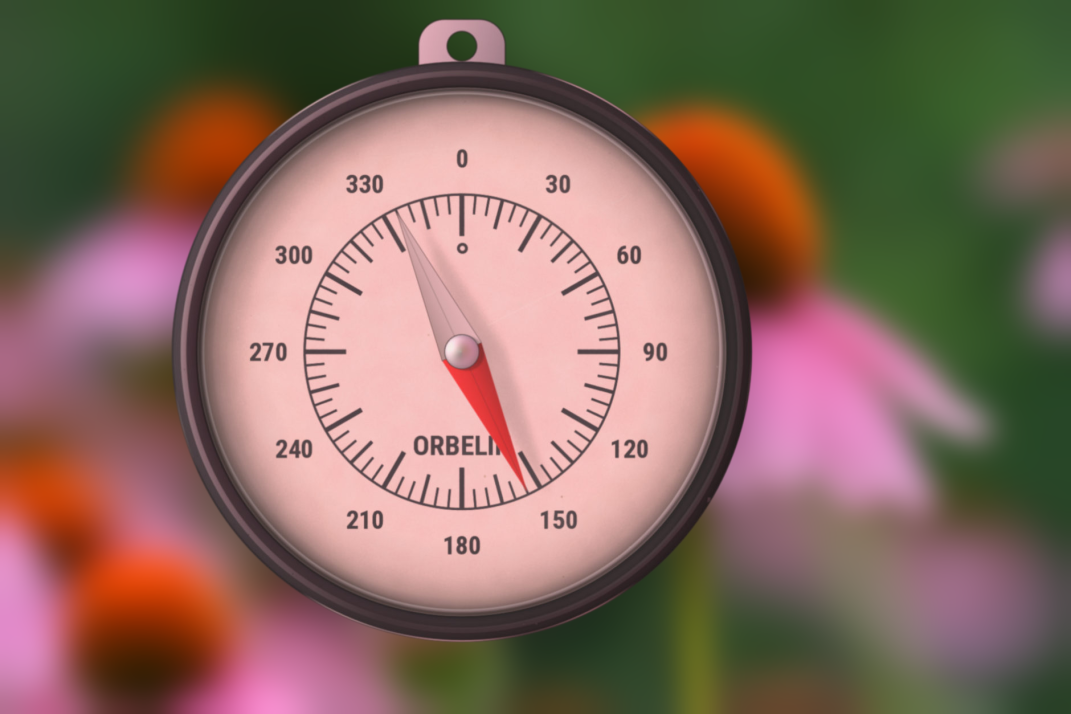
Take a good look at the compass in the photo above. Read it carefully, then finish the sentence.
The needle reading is 155 °
